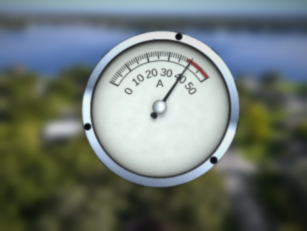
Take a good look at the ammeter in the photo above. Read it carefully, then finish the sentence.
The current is 40 A
